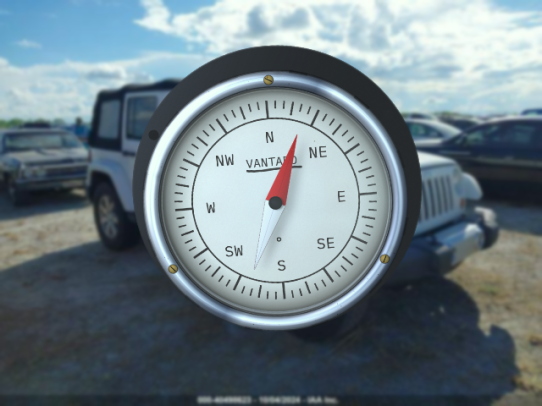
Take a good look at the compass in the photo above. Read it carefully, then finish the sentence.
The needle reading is 22.5 °
